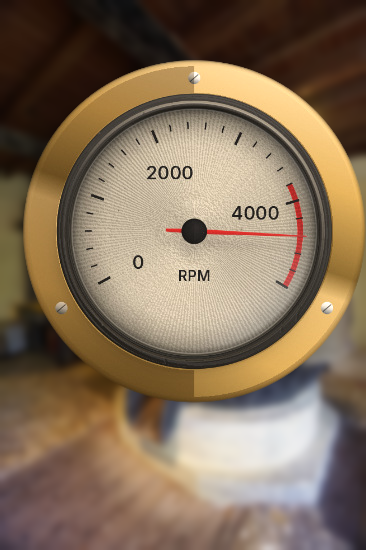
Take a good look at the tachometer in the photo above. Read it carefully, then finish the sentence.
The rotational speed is 4400 rpm
